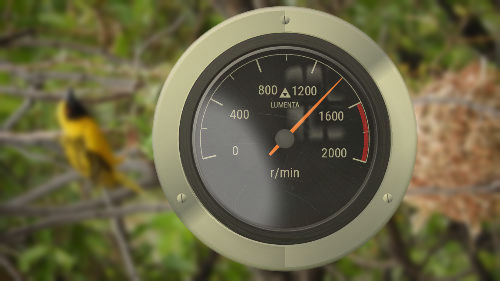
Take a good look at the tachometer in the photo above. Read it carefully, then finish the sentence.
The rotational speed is 1400 rpm
